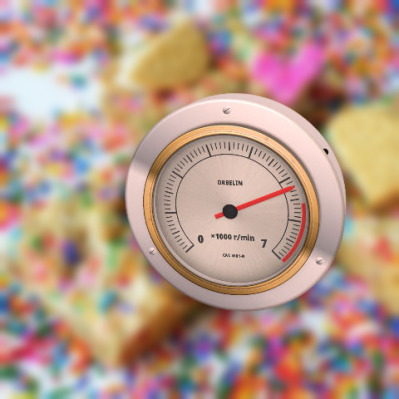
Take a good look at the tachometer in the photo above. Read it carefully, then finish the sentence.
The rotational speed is 5200 rpm
